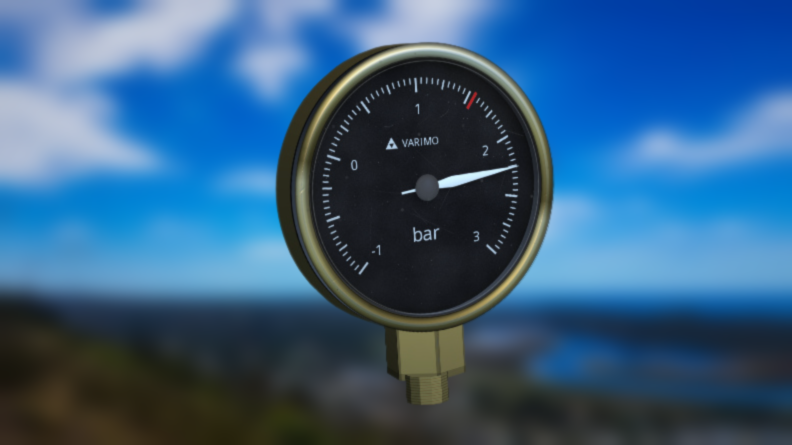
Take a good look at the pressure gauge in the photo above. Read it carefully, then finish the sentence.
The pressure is 2.25 bar
